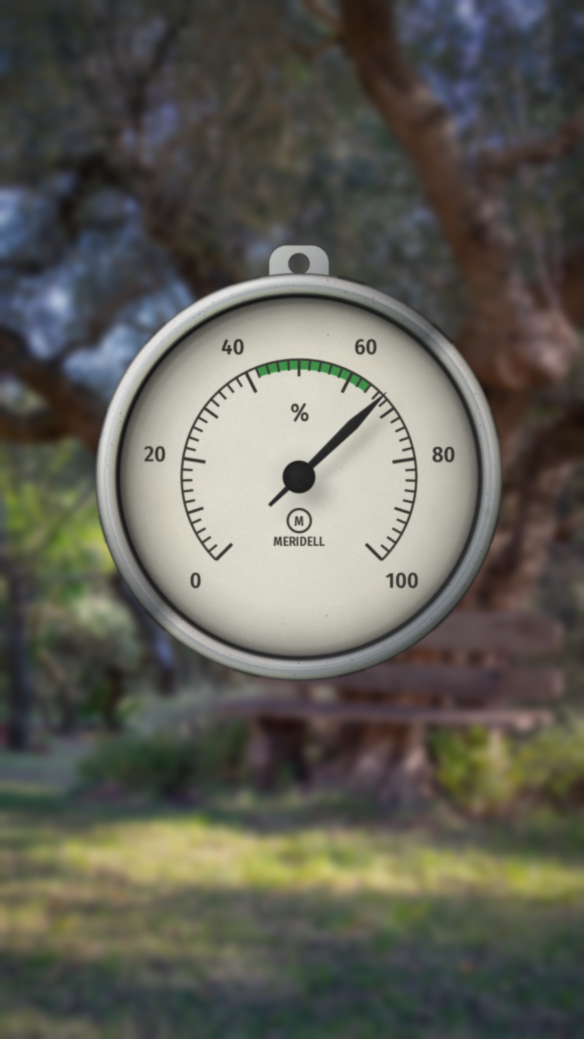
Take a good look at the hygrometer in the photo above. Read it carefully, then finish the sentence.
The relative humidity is 67 %
